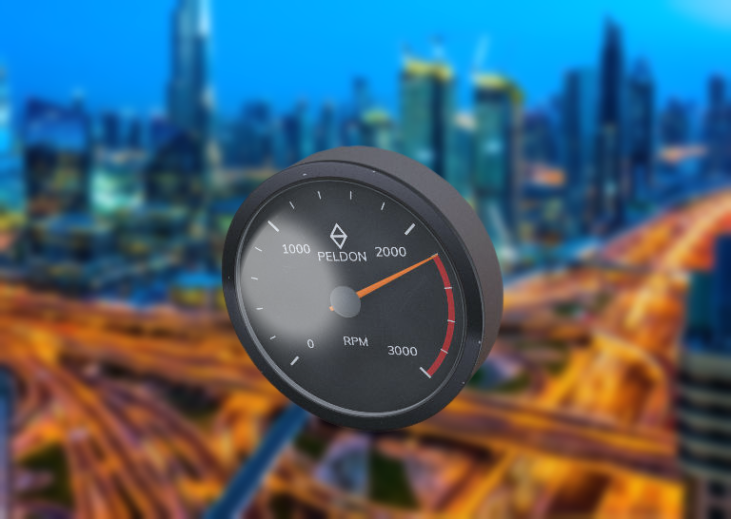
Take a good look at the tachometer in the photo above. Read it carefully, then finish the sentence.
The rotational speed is 2200 rpm
